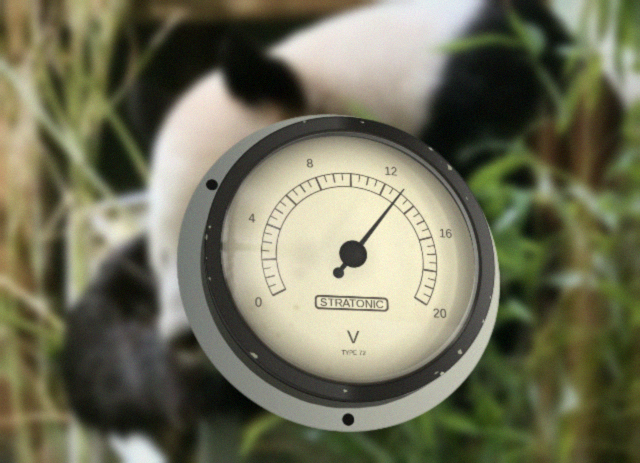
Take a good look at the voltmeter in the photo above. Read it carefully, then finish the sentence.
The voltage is 13 V
